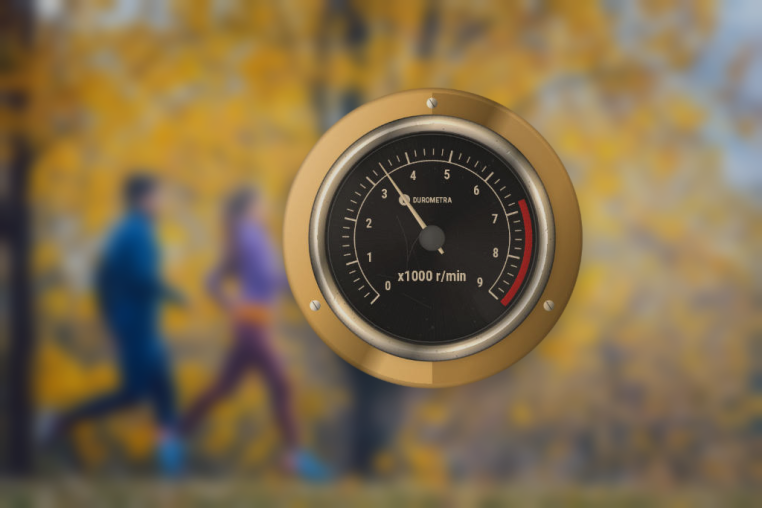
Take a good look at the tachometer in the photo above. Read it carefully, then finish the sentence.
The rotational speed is 3400 rpm
